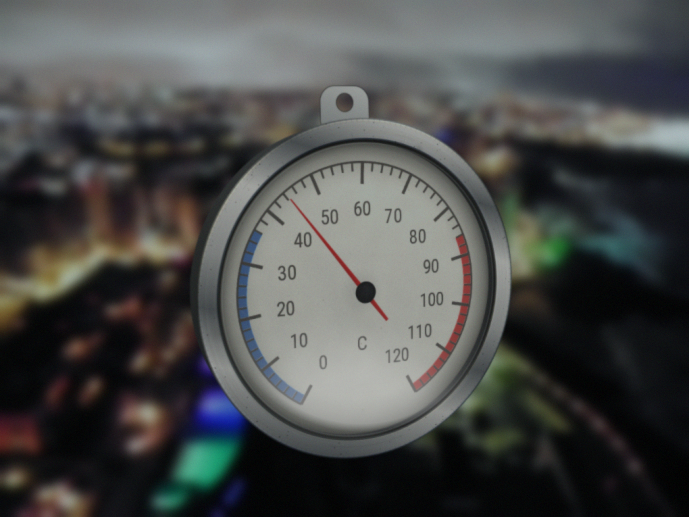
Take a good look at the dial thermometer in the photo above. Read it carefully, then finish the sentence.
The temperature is 44 °C
